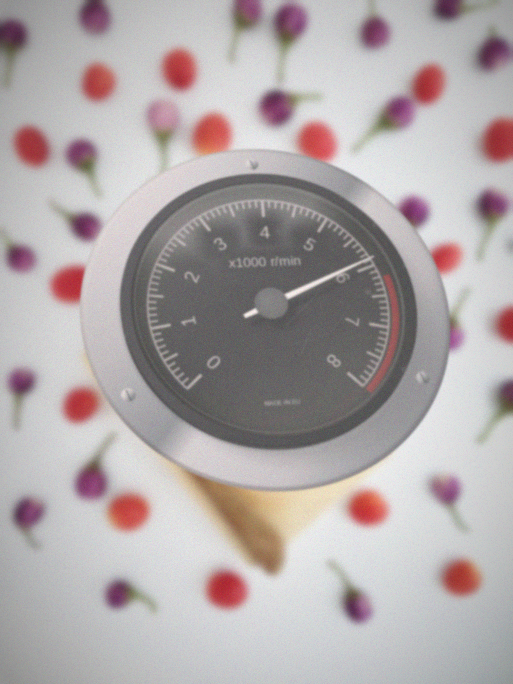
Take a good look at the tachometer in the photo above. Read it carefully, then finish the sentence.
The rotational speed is 5900 rpm
